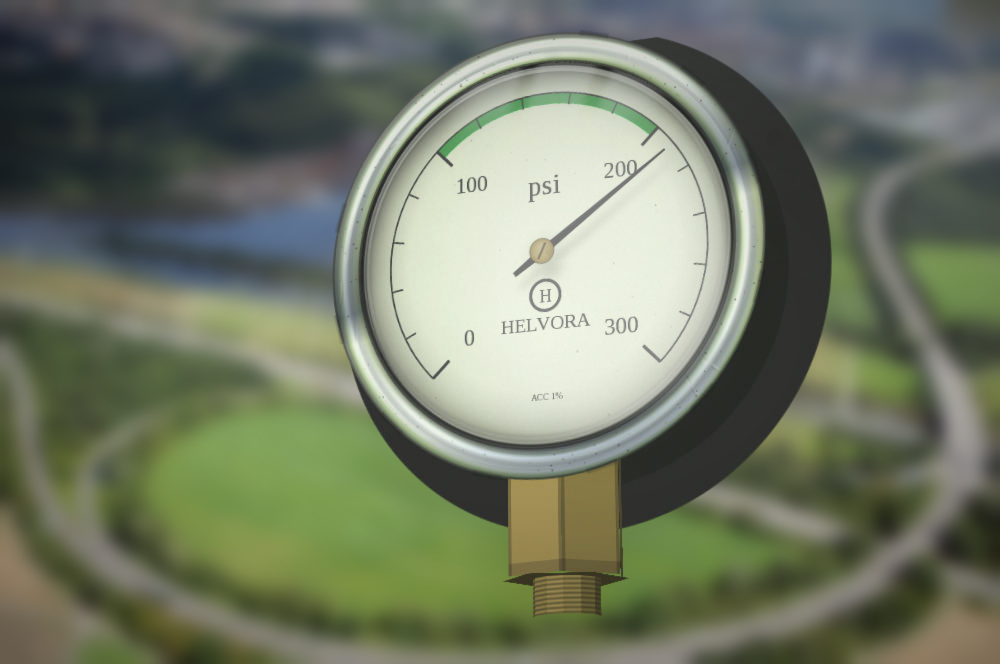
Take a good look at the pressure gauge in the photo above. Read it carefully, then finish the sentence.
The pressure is 210 psi
